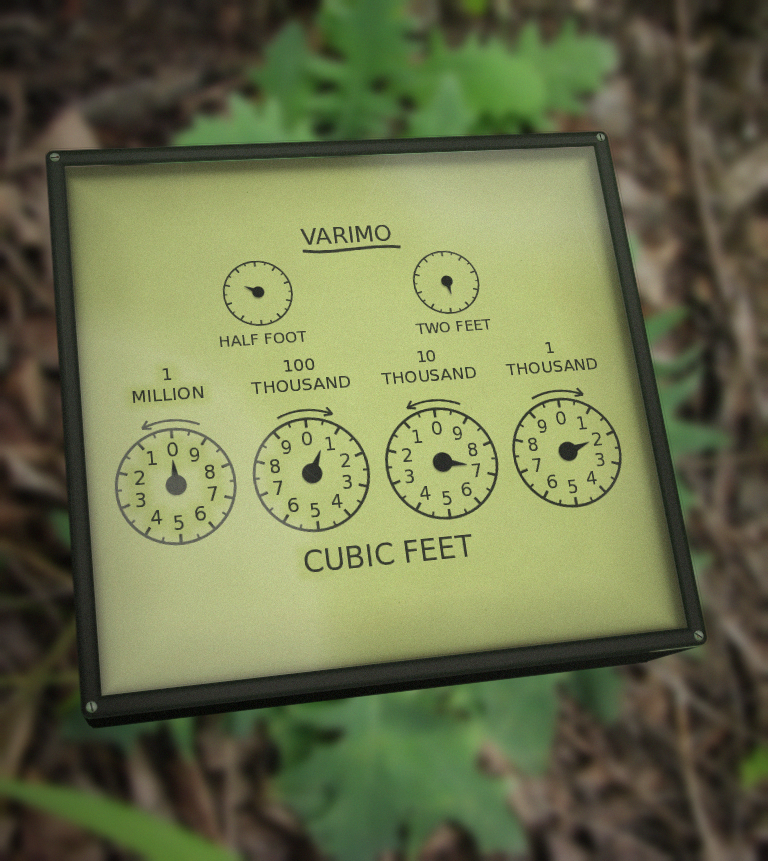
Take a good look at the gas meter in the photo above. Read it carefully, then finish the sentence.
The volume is 7200 ft³
